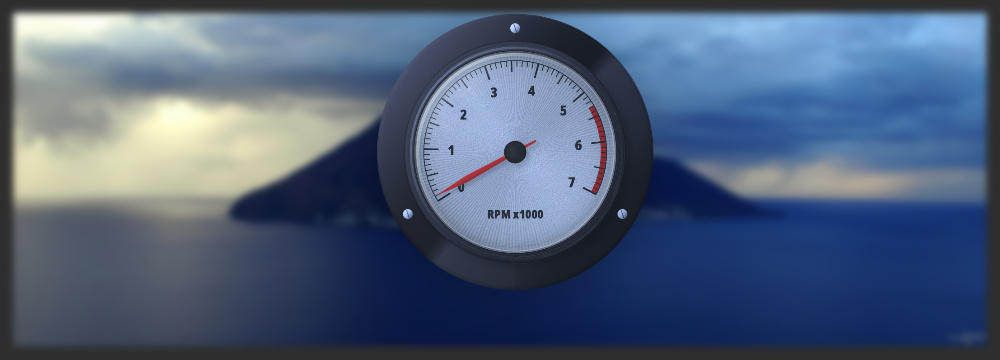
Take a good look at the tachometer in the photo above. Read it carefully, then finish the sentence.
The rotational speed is 100 rpm
